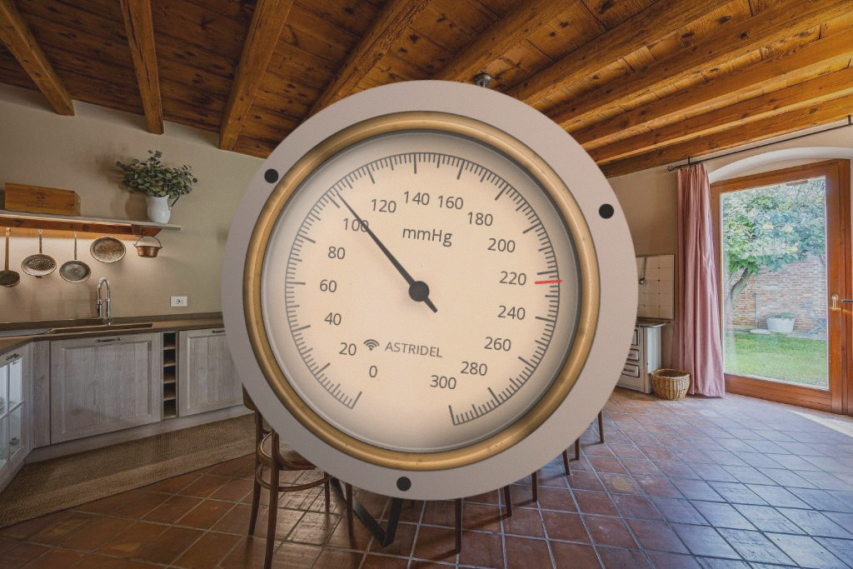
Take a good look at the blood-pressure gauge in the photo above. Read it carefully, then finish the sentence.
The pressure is 104 mmHg
